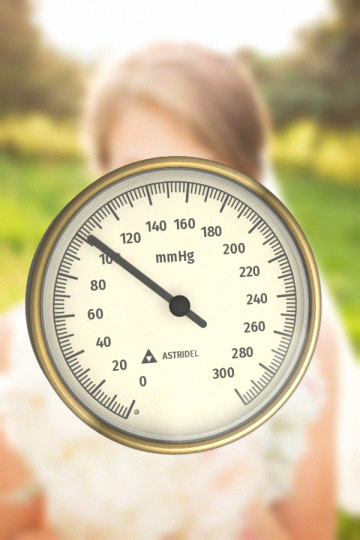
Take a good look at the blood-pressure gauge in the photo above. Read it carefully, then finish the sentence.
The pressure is 102 mmHg
